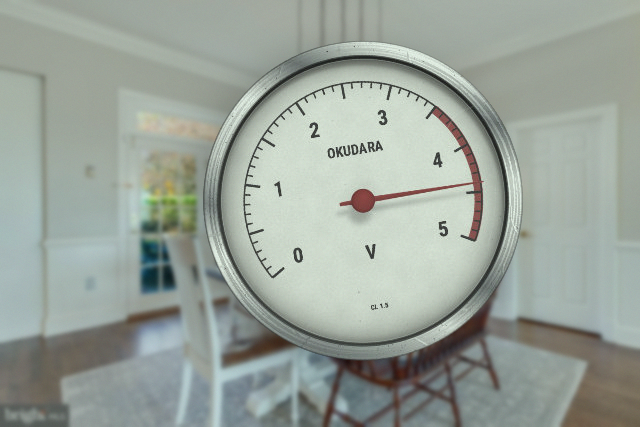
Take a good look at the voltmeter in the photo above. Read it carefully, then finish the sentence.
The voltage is 4.4 V
